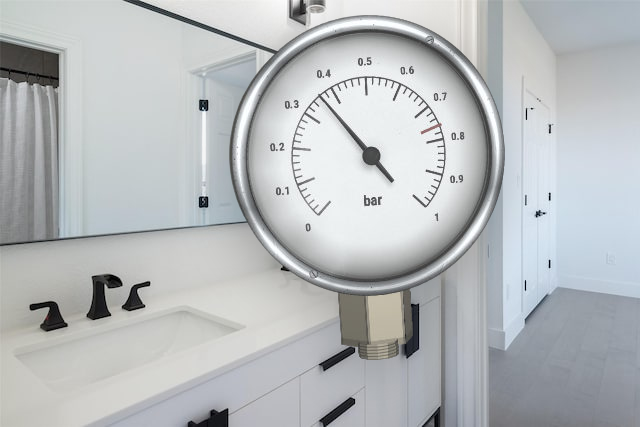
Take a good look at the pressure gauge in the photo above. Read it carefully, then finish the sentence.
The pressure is 0.36 bar
